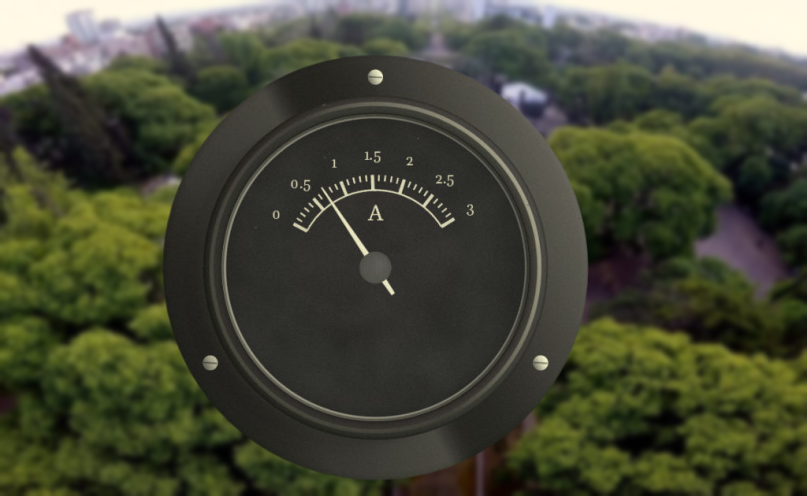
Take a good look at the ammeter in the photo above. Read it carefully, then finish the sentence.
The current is 0.7 A
